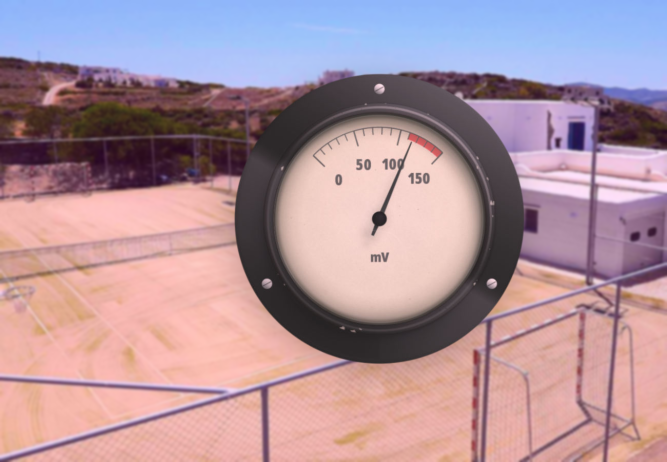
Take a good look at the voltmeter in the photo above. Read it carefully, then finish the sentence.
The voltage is 115 mV
